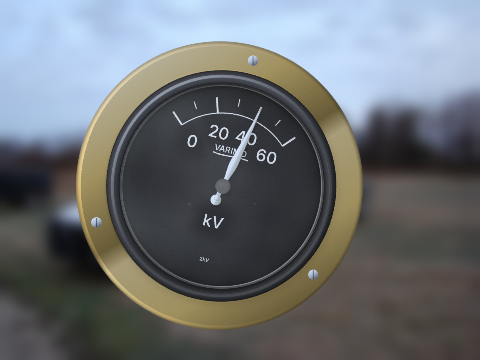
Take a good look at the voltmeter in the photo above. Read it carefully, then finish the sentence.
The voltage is 40 kV
